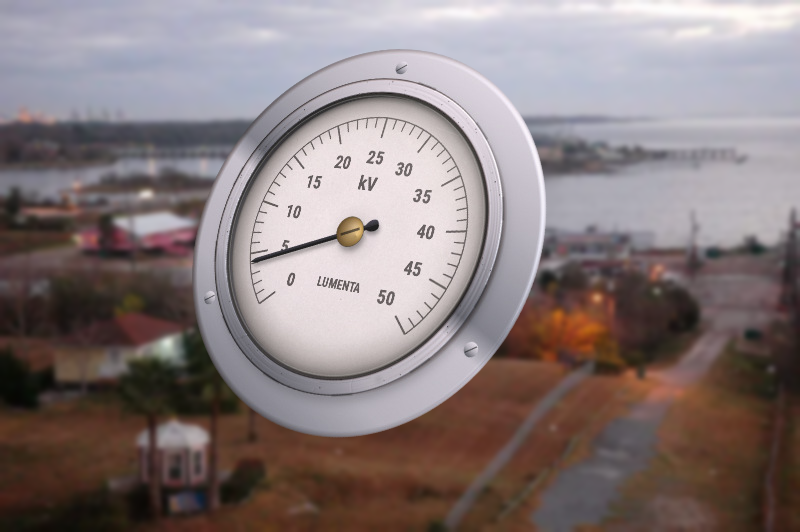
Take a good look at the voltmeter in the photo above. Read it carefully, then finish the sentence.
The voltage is 4 kV
